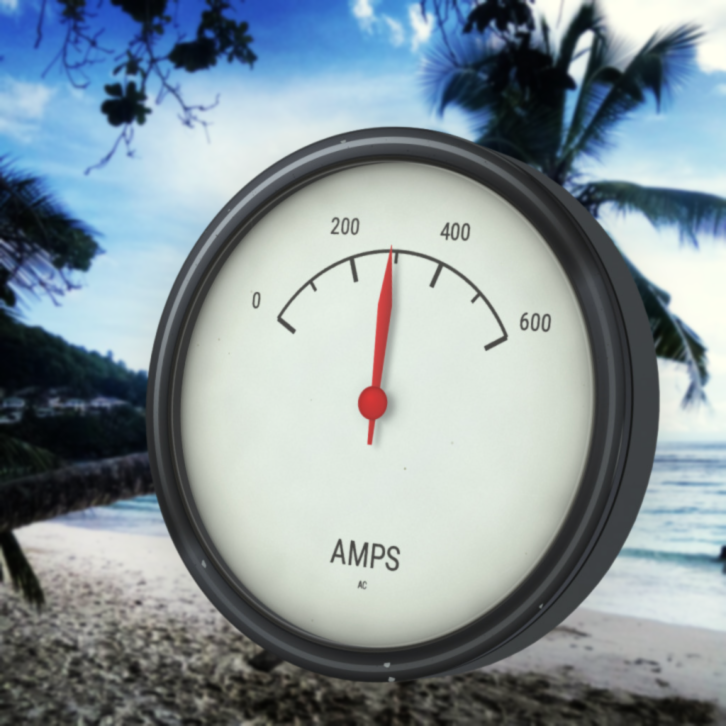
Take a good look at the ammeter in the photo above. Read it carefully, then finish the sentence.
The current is 300 A
